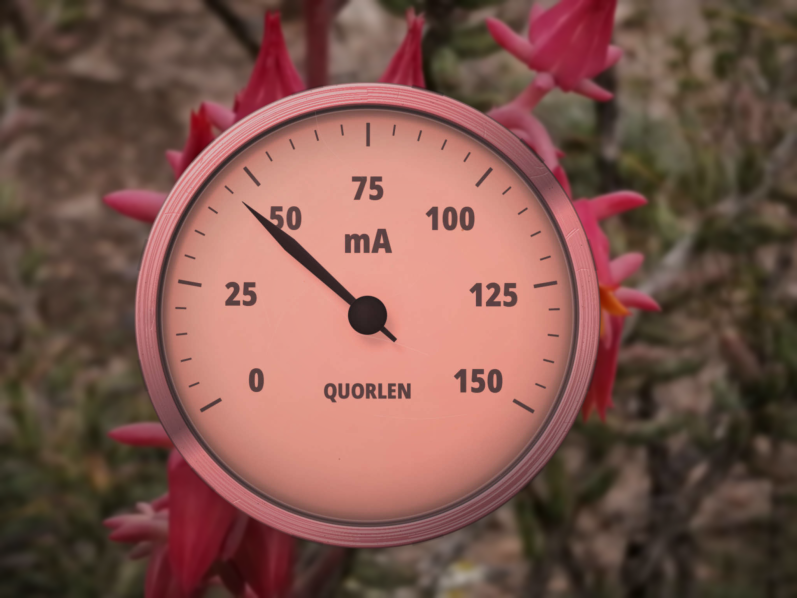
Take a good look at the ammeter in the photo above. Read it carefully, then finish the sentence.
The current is 45 mA
